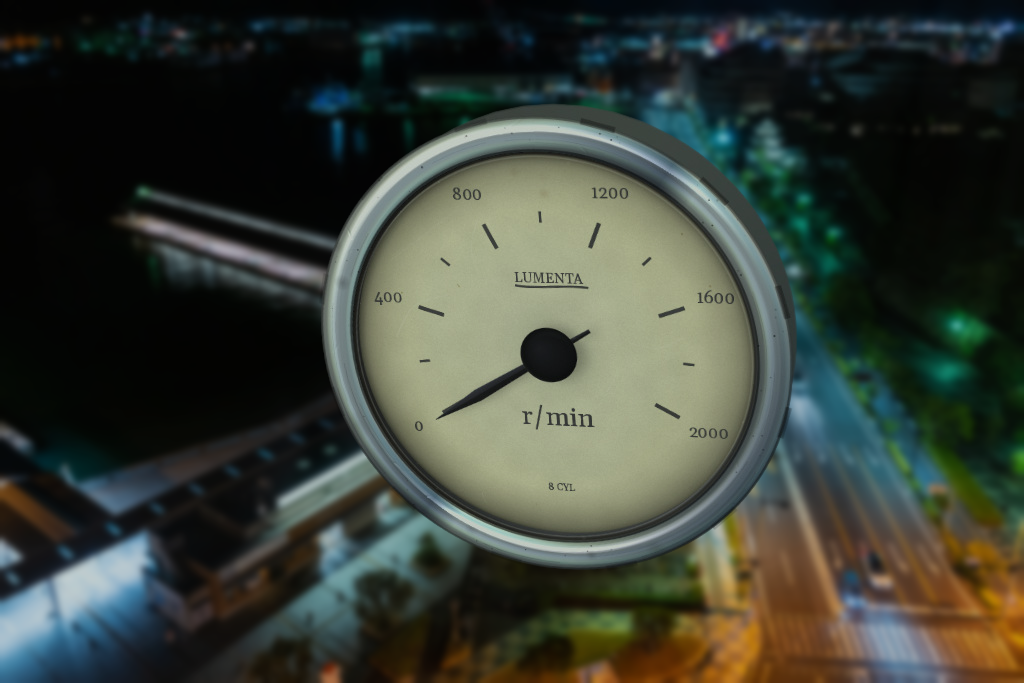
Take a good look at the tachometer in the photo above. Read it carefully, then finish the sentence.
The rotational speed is 0 rpm
